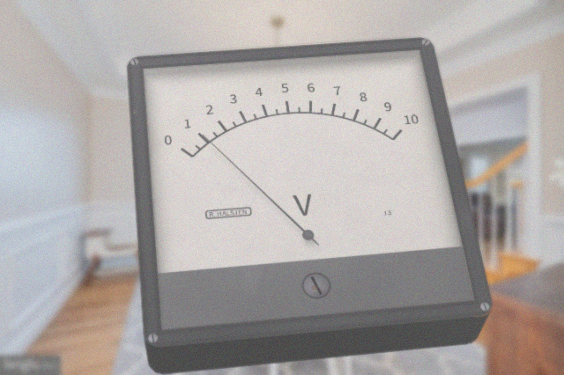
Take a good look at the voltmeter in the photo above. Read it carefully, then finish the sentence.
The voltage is 1 V
